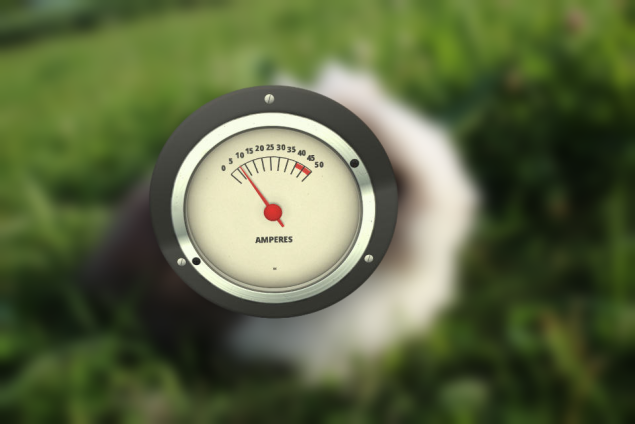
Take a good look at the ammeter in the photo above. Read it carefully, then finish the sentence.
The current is 7.5 A
